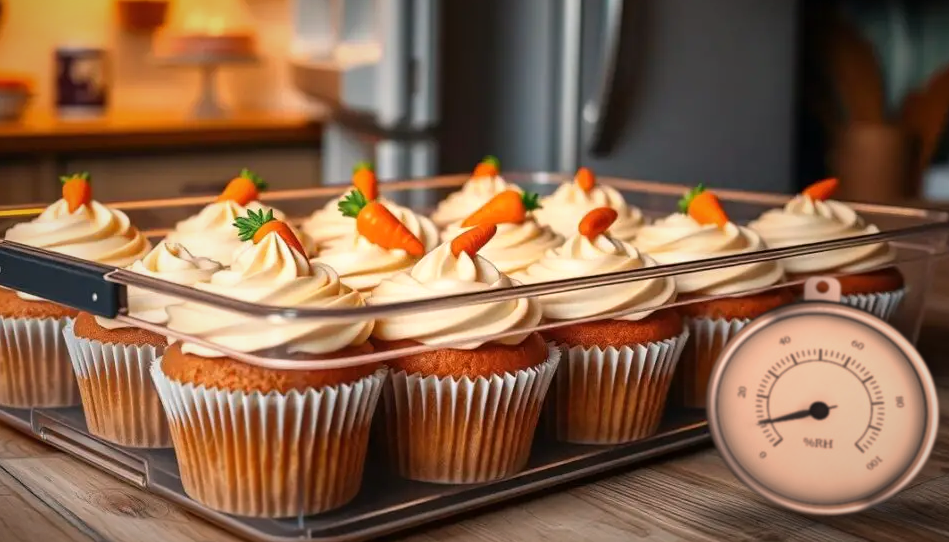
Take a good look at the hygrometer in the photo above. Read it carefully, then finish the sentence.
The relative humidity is 10 %
